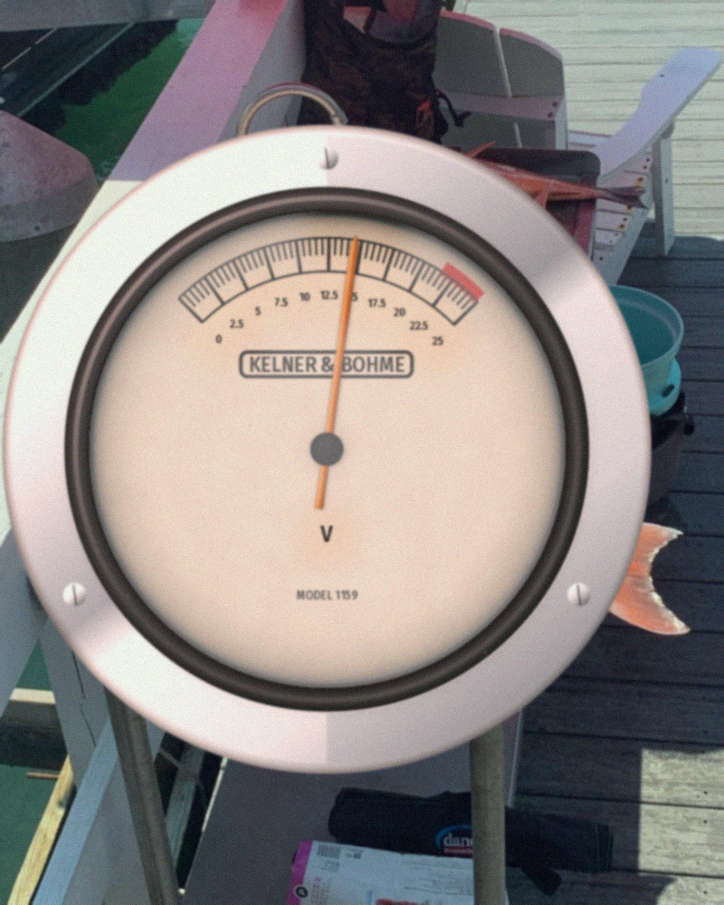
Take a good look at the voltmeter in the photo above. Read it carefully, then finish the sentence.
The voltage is 14.5 V
